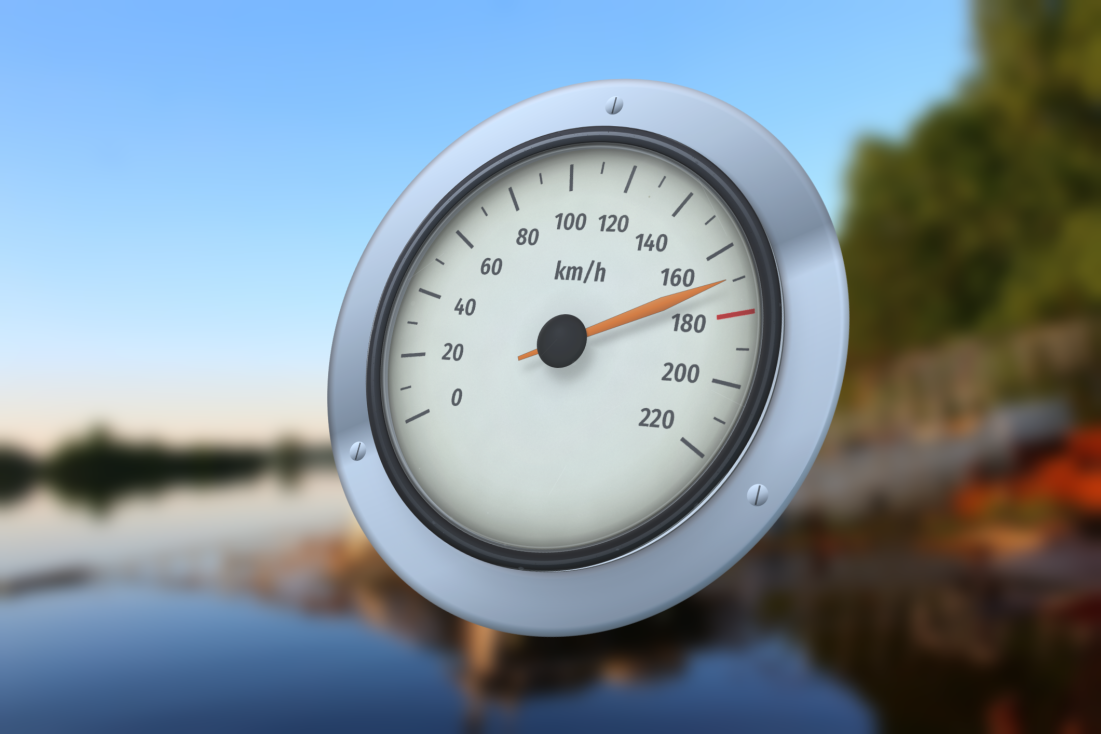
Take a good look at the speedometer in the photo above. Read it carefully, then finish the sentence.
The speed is 170 km/h
